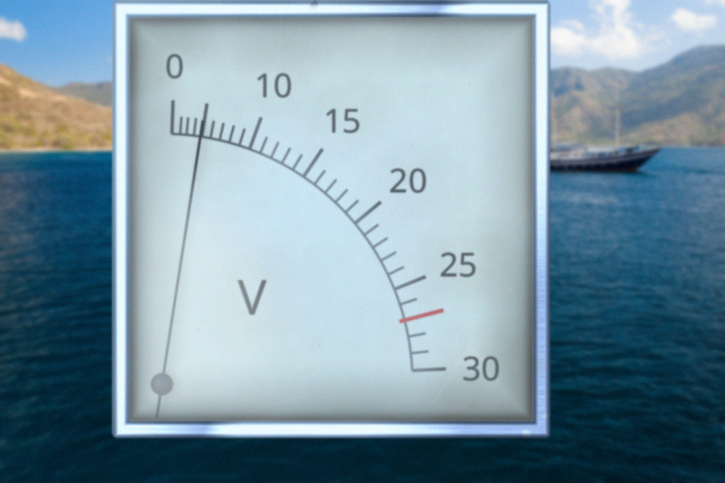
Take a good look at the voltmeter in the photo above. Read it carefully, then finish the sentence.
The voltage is 5 V
